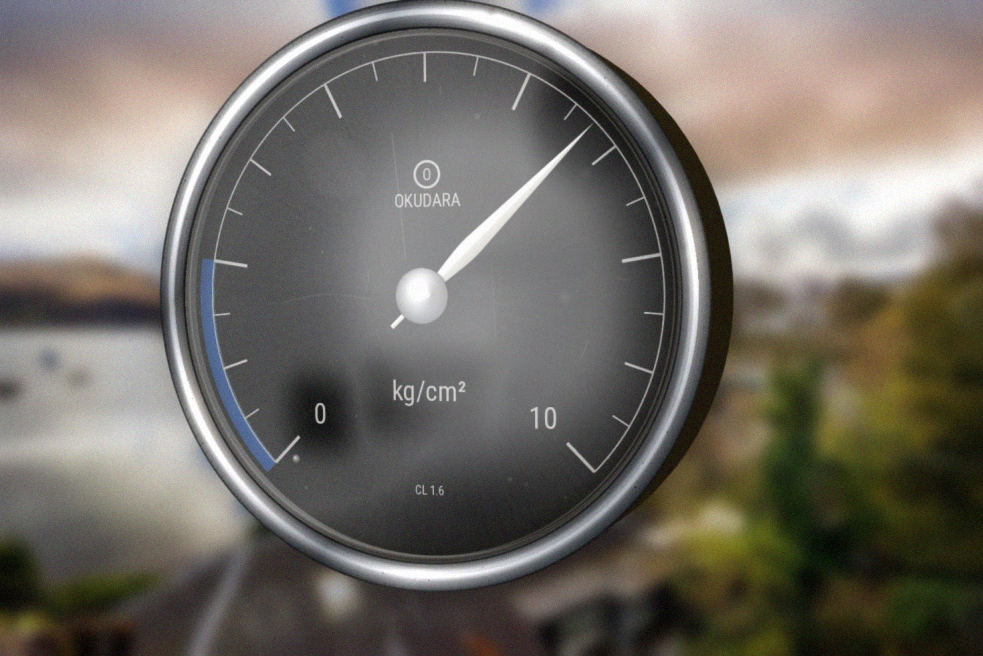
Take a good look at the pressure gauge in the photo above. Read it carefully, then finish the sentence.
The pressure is 6.75 kg/cm²
